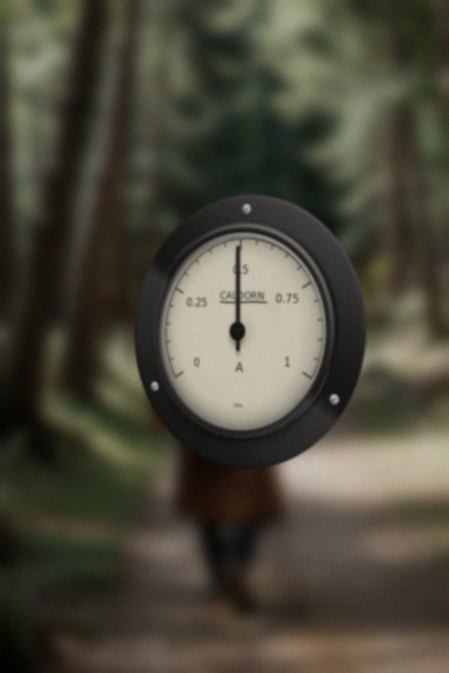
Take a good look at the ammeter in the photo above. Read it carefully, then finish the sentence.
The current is 0.5 A
